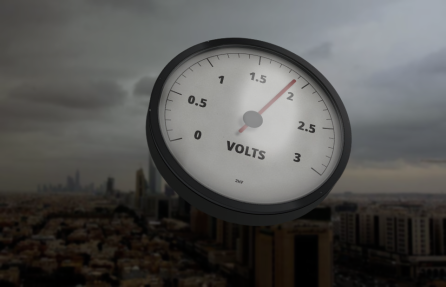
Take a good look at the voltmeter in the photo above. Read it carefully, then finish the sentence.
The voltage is 1.9 V
